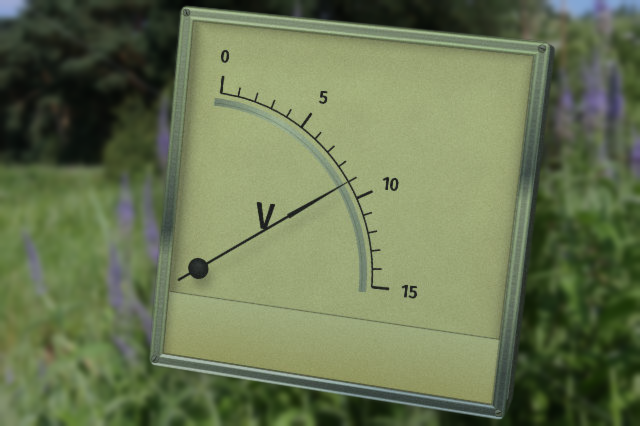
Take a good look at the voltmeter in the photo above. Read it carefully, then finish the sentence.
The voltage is 9 V
